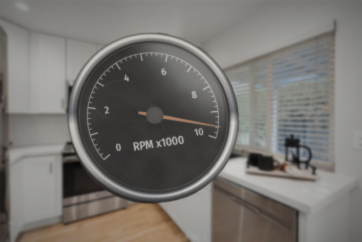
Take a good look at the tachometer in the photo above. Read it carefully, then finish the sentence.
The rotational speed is 9600 rpm
